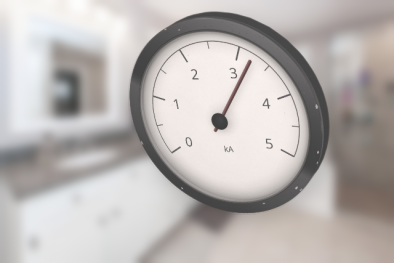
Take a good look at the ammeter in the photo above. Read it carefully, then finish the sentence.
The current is 3.25 kA
